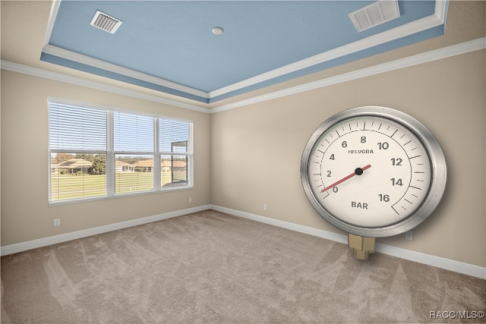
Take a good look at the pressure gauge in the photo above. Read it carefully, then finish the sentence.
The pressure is 0.5 bar
